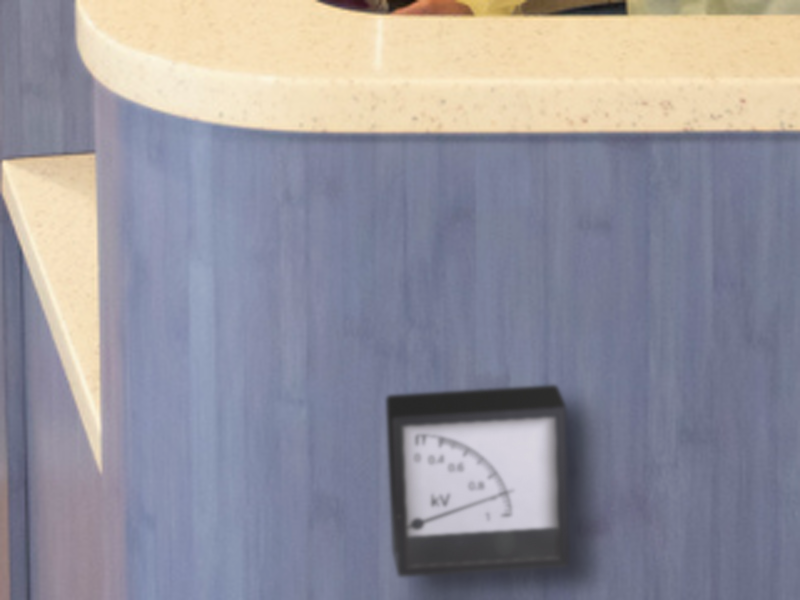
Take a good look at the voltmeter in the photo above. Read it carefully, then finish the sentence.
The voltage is 0.9 kV
